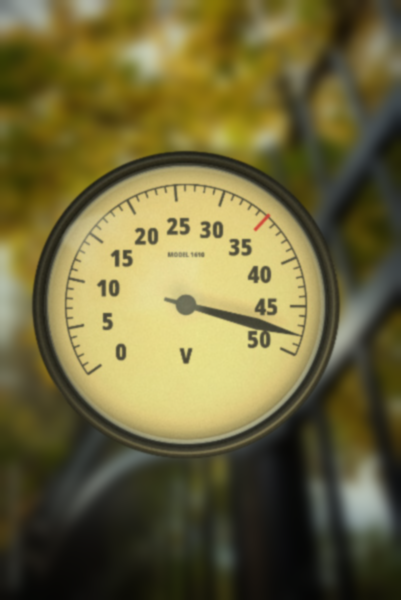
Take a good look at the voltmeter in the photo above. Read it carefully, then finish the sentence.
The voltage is 48 V
